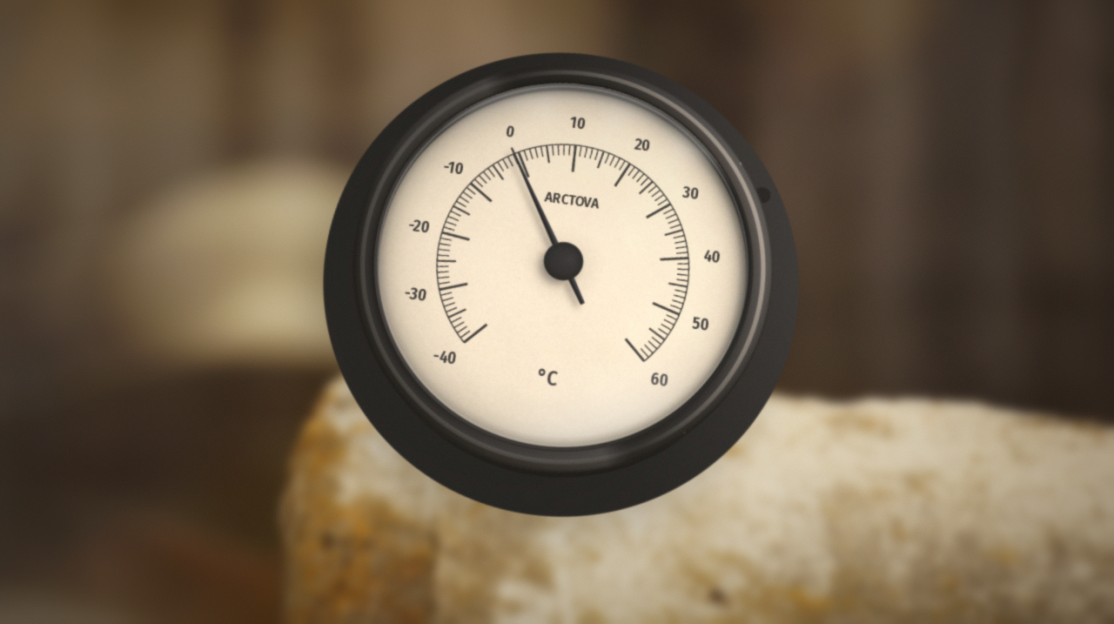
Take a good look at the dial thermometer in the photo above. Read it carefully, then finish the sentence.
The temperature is -1 °C
